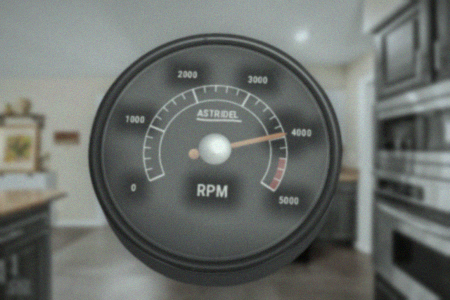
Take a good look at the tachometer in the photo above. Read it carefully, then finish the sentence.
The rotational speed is 4000 rpm
